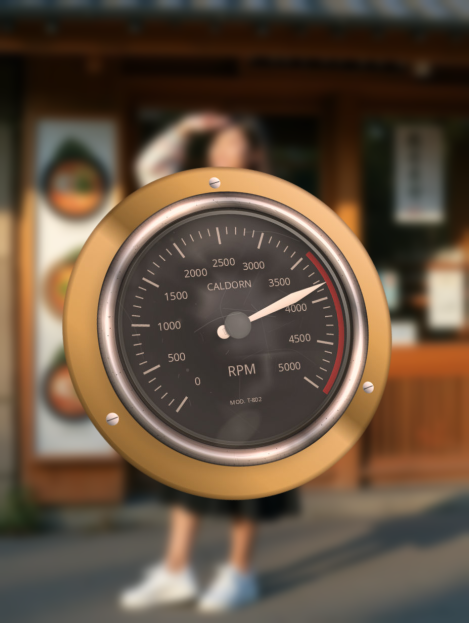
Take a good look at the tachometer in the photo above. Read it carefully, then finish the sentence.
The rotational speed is 3850 rpm
